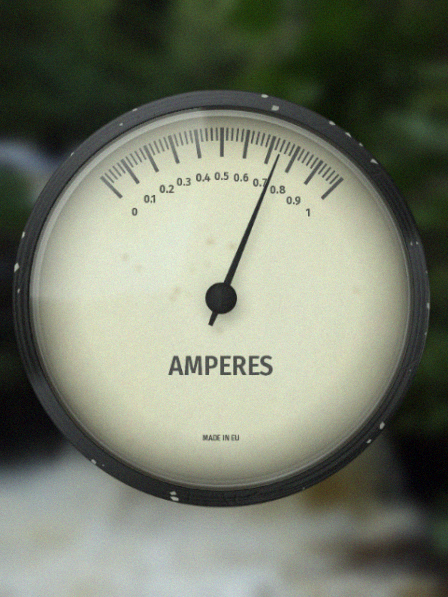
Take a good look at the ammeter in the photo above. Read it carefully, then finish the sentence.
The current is 0.74 A
